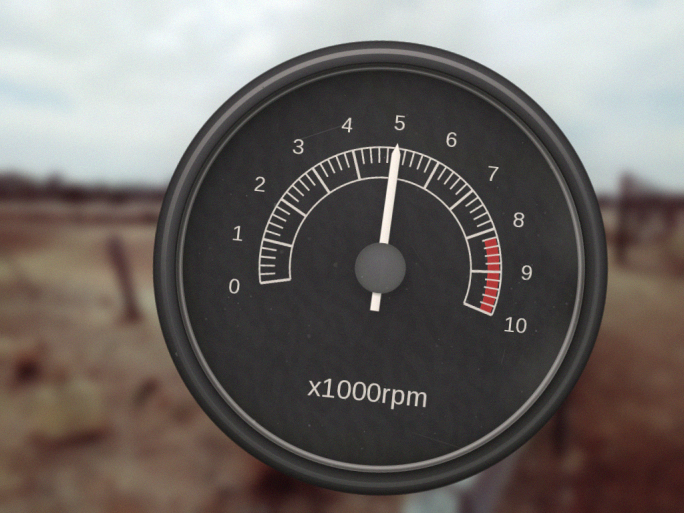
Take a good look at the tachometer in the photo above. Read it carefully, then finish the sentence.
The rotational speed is 5000 rpm
